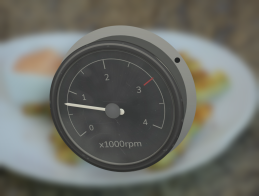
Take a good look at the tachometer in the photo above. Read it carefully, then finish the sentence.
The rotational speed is 750 rpm
